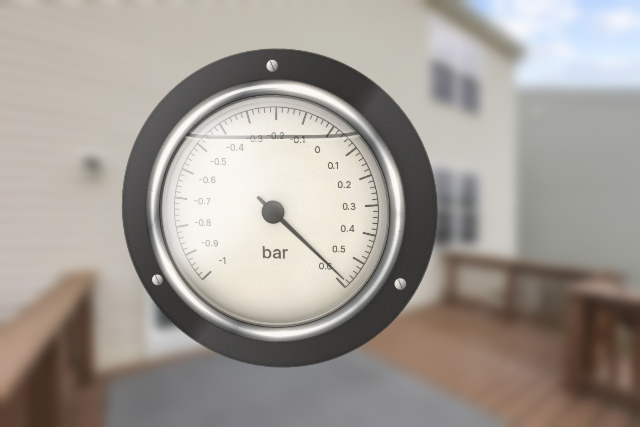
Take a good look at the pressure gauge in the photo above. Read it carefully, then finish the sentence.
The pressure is 0.58 bar
